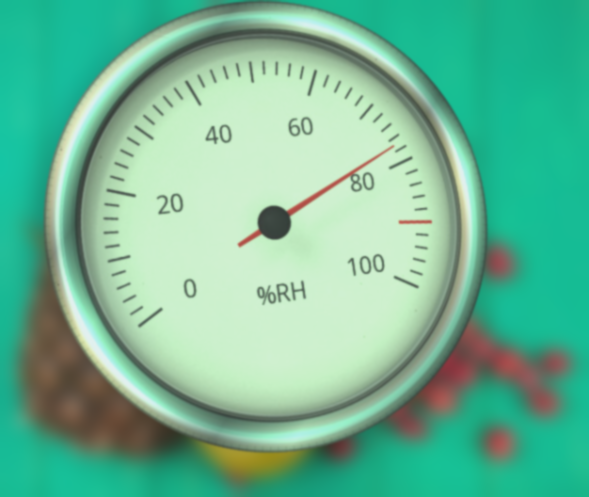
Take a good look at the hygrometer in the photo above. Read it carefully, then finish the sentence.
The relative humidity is 77 %
